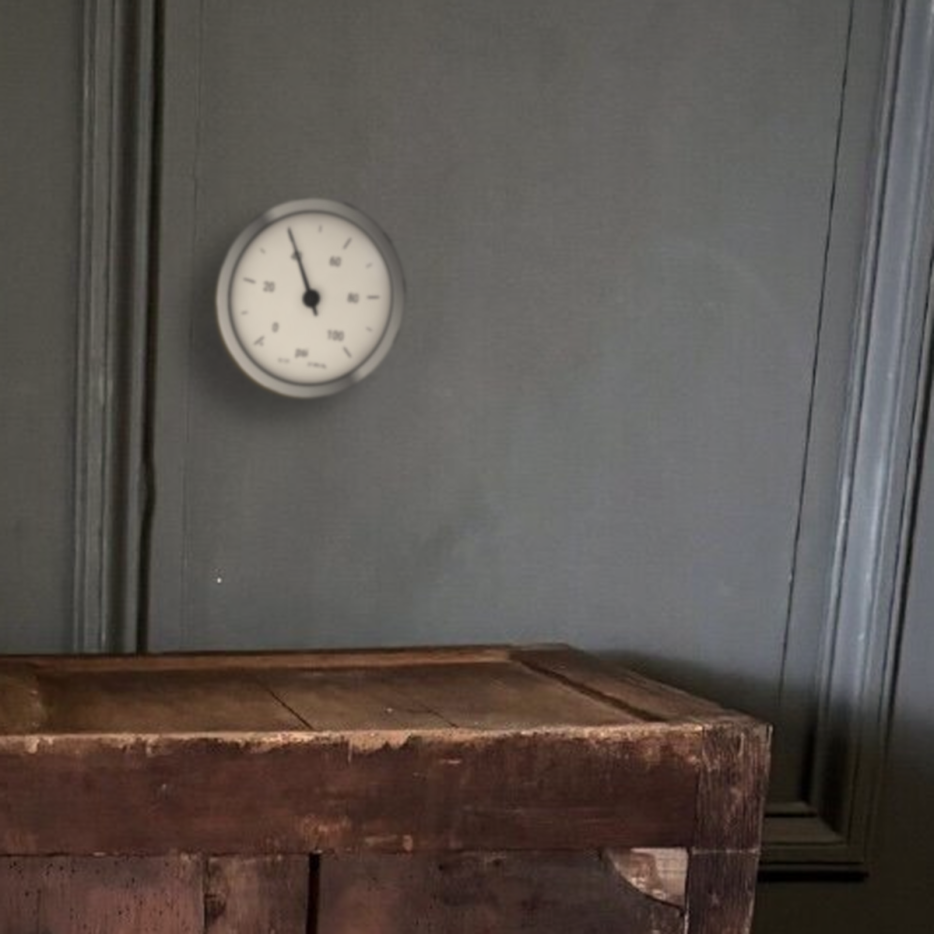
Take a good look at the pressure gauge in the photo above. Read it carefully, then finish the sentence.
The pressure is 40 psi
